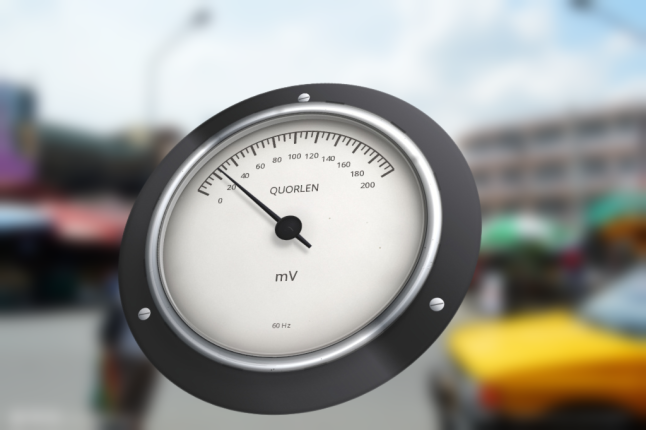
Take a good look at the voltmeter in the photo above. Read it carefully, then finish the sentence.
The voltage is 25 mV
